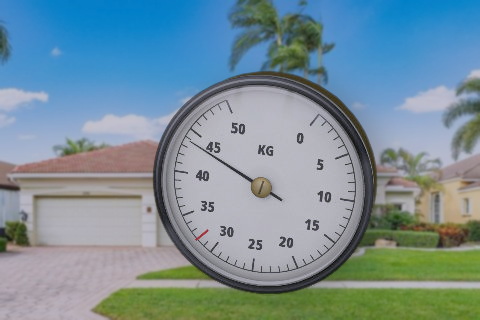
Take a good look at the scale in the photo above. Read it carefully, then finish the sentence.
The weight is 44 kg
